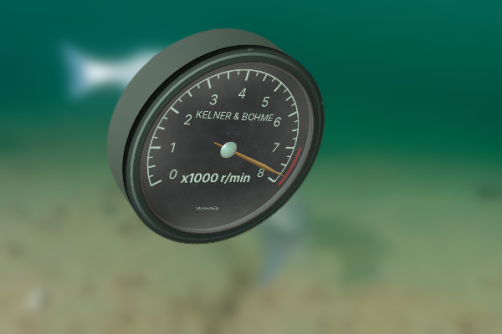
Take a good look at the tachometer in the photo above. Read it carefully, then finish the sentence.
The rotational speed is 7750 rpm
